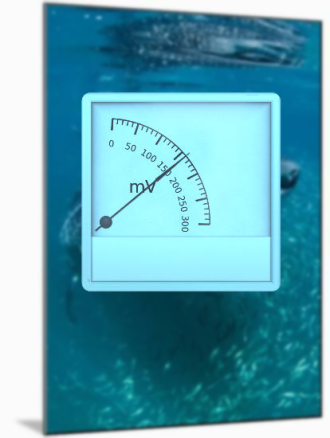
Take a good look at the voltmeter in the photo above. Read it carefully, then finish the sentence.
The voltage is 160 mV
